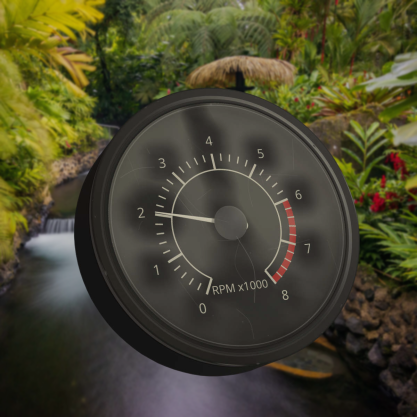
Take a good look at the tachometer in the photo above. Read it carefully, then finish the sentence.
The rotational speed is 2000 rpm
